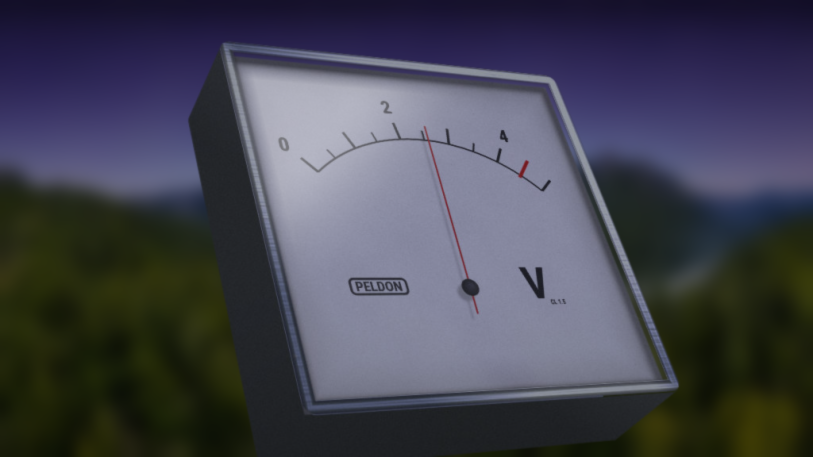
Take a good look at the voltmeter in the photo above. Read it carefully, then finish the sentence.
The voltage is 2.5 V
